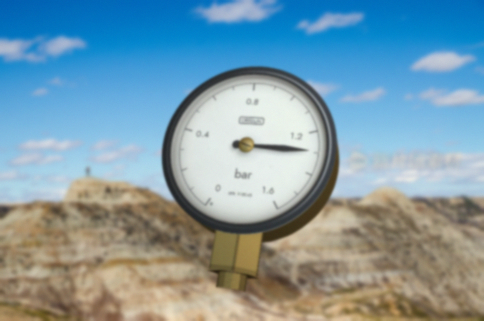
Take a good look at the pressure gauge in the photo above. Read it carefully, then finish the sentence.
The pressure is 1.3 bar
